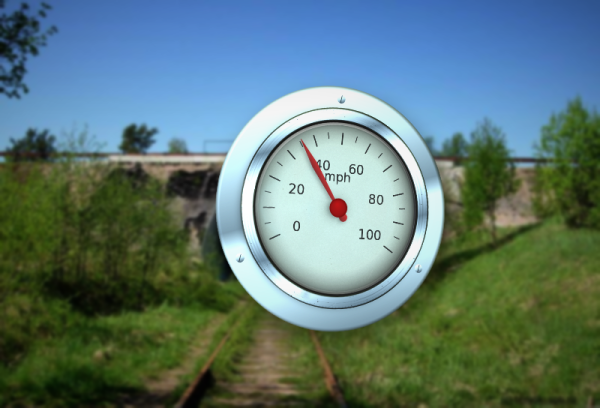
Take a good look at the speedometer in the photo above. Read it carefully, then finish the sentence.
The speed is 35 mph
